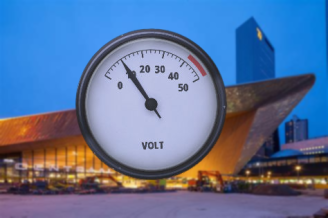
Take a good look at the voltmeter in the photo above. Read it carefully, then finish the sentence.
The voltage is 10 V
